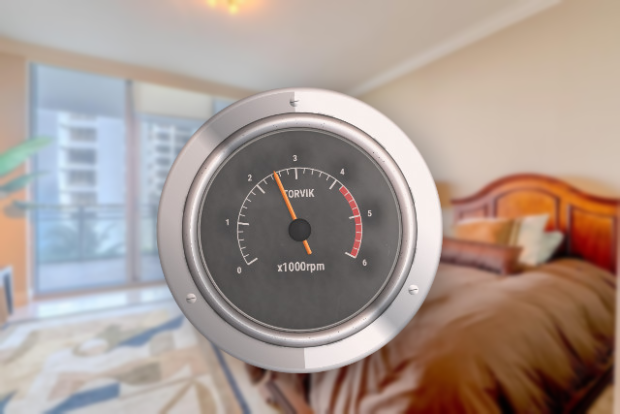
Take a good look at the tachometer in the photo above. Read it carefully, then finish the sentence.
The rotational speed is 2500 rpm
